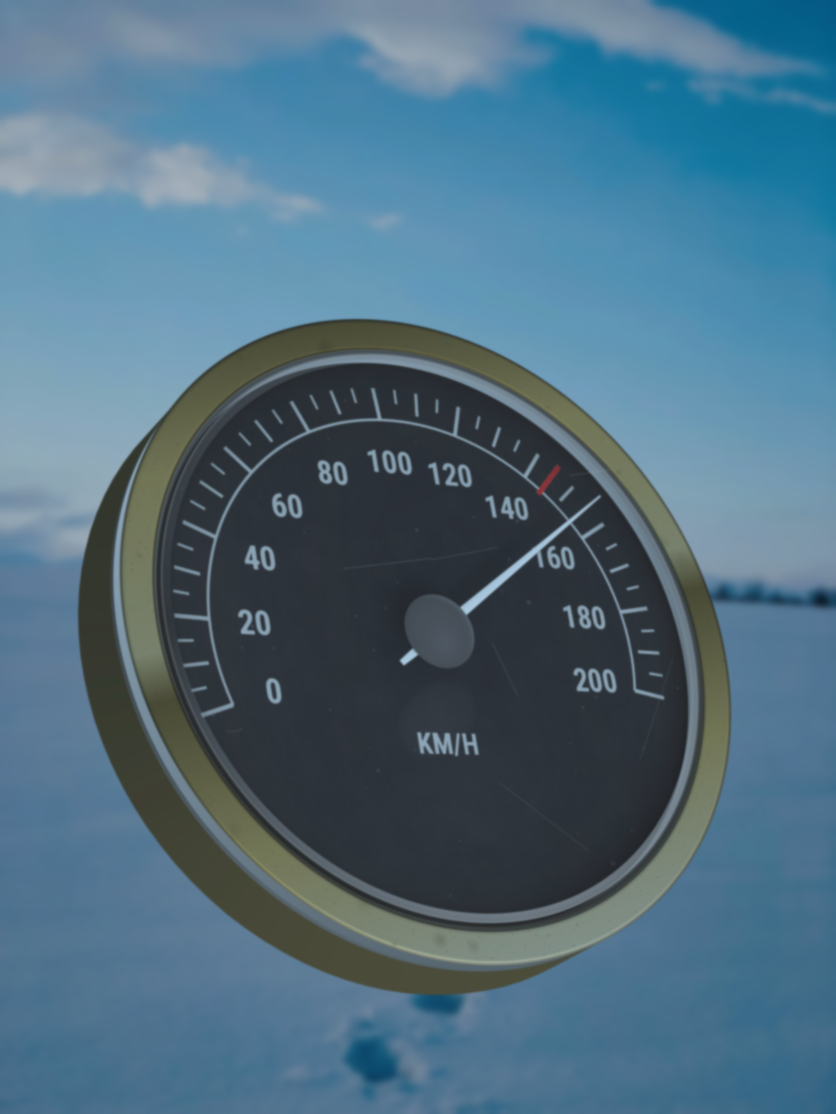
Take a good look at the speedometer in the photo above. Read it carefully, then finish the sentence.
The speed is 155 km/h
